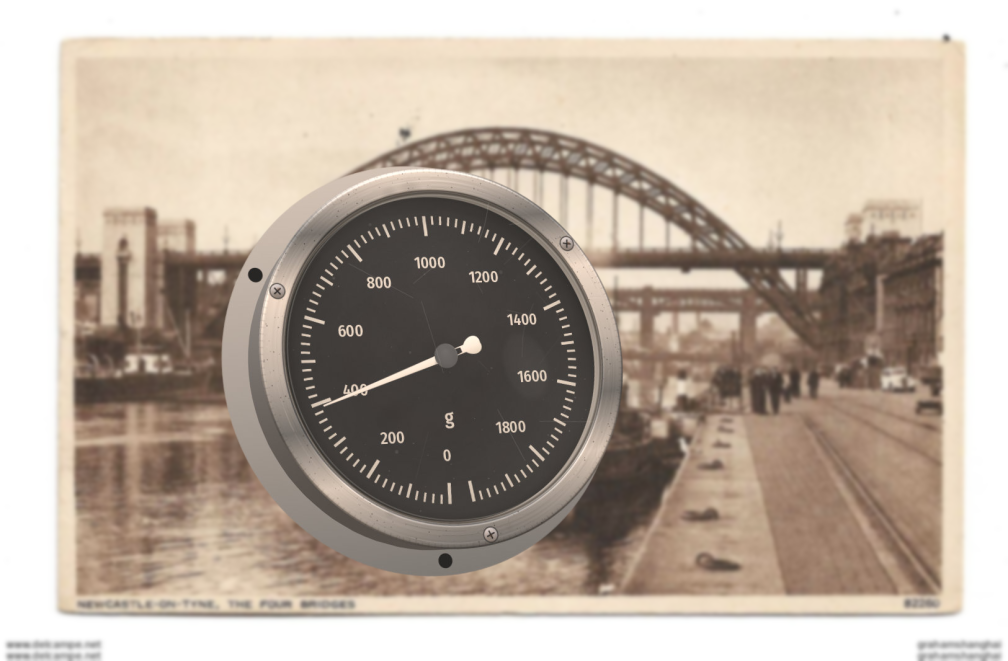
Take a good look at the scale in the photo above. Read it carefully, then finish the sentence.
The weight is 390 g
